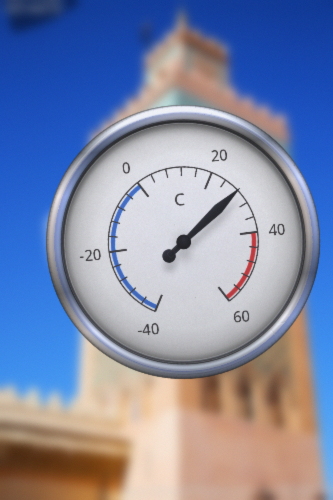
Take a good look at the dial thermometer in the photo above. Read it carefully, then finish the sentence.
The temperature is 28 °C
